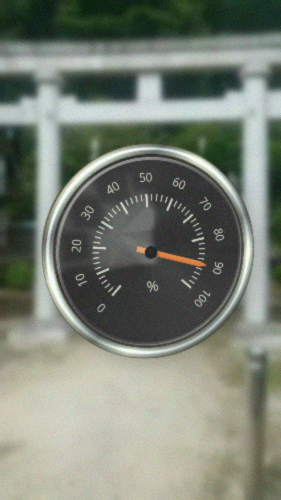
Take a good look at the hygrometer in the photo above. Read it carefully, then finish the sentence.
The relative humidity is 90 %
